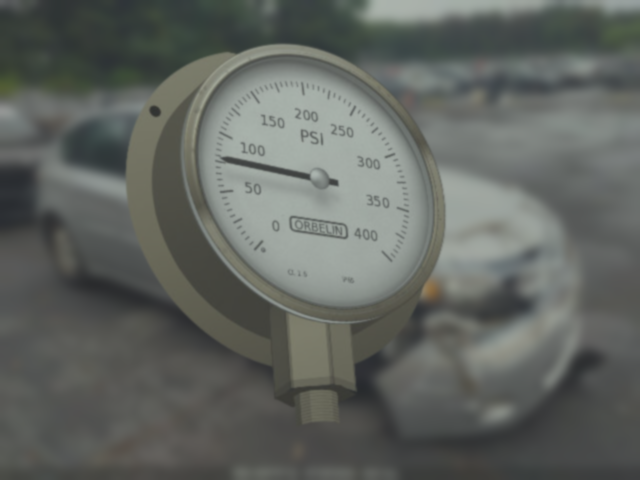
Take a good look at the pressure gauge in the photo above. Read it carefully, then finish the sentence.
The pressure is 75 psi
